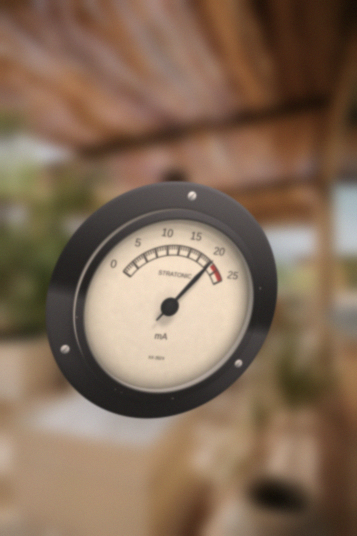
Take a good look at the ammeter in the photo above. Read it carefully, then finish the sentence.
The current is 20 mA
